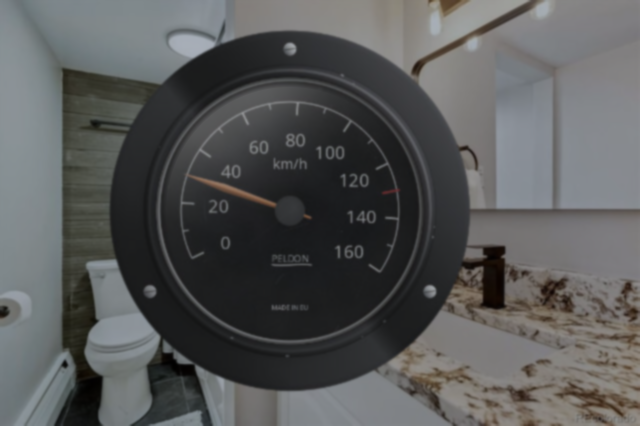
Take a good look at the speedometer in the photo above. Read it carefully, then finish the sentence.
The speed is 30 km/h
